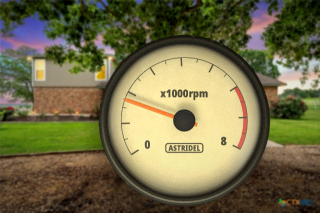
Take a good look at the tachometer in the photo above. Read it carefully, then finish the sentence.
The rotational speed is 1750 rpm
